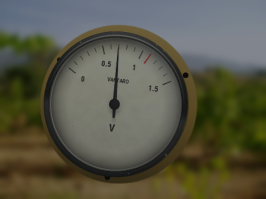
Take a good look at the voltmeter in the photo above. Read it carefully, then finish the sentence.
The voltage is 0.7 V
